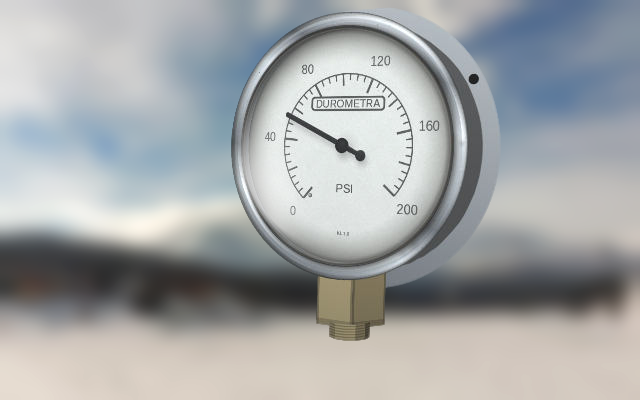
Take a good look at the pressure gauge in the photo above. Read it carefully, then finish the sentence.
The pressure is 55 psi
